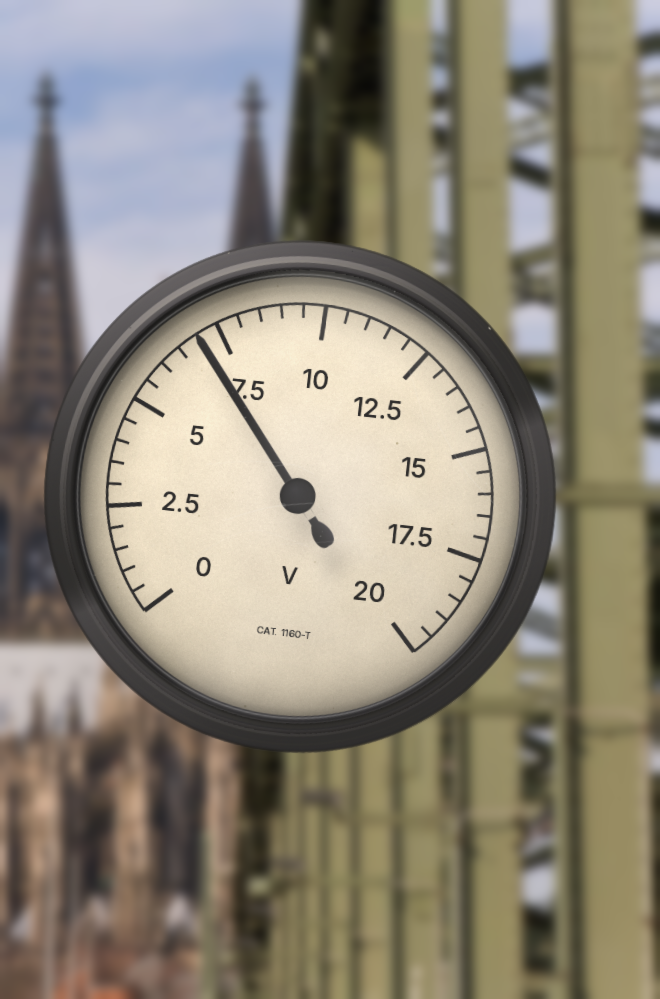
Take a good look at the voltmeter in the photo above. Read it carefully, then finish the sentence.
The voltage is 7 V
